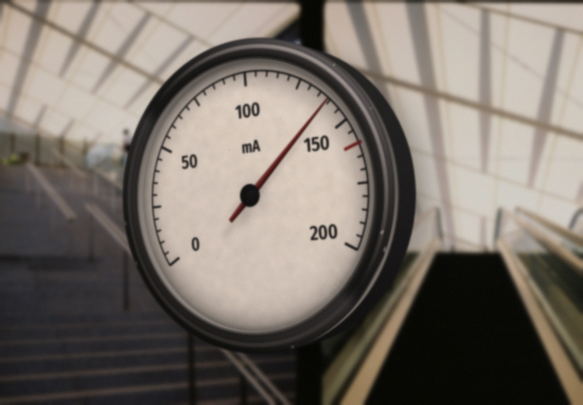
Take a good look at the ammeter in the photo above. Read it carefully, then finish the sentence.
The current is 140 mA
